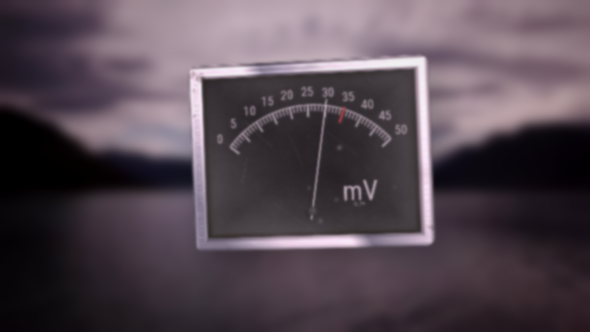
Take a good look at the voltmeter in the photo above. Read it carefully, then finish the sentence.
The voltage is 30 mV
